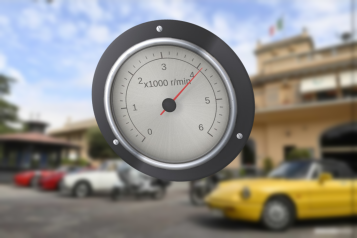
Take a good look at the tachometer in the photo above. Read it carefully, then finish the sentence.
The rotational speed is 4100 rpm
